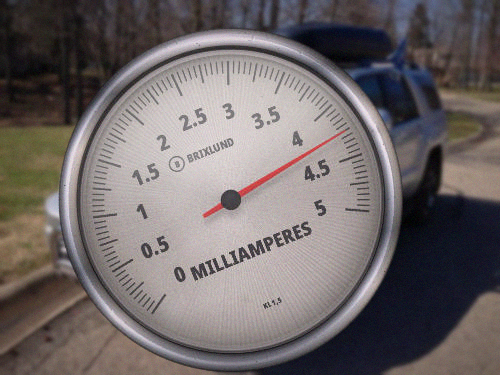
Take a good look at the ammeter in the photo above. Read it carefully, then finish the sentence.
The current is 4.25 mA
